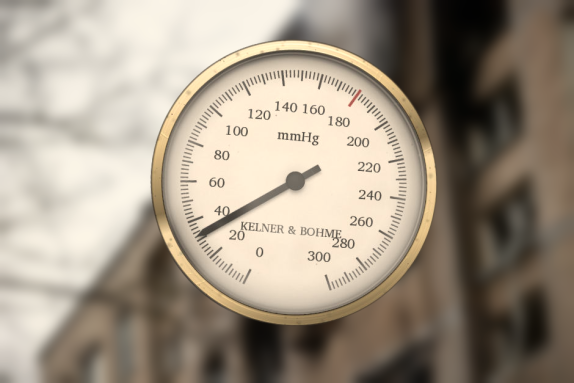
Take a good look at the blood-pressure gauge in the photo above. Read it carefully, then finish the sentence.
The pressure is 32 mmHg
